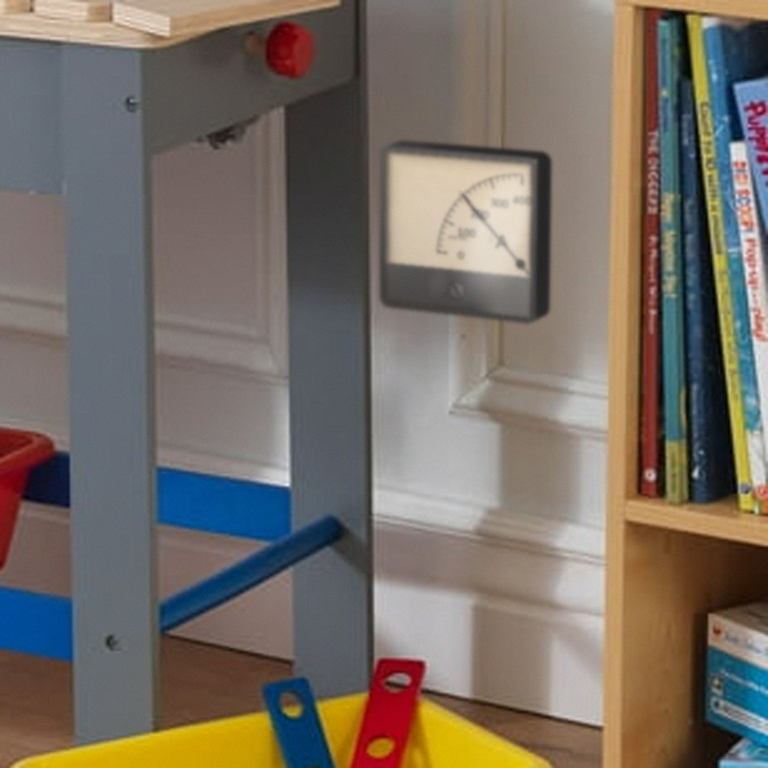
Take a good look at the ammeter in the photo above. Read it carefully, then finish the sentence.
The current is 200 A
